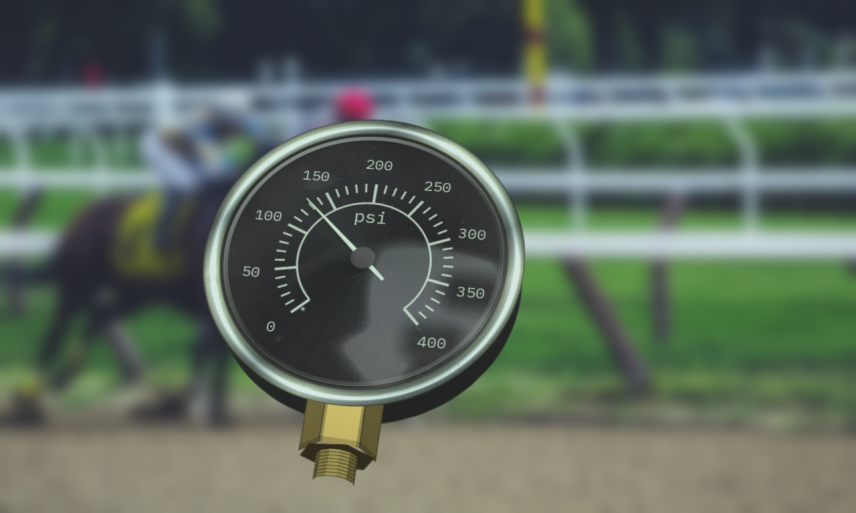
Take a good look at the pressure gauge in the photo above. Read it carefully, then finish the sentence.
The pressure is 130 psi
